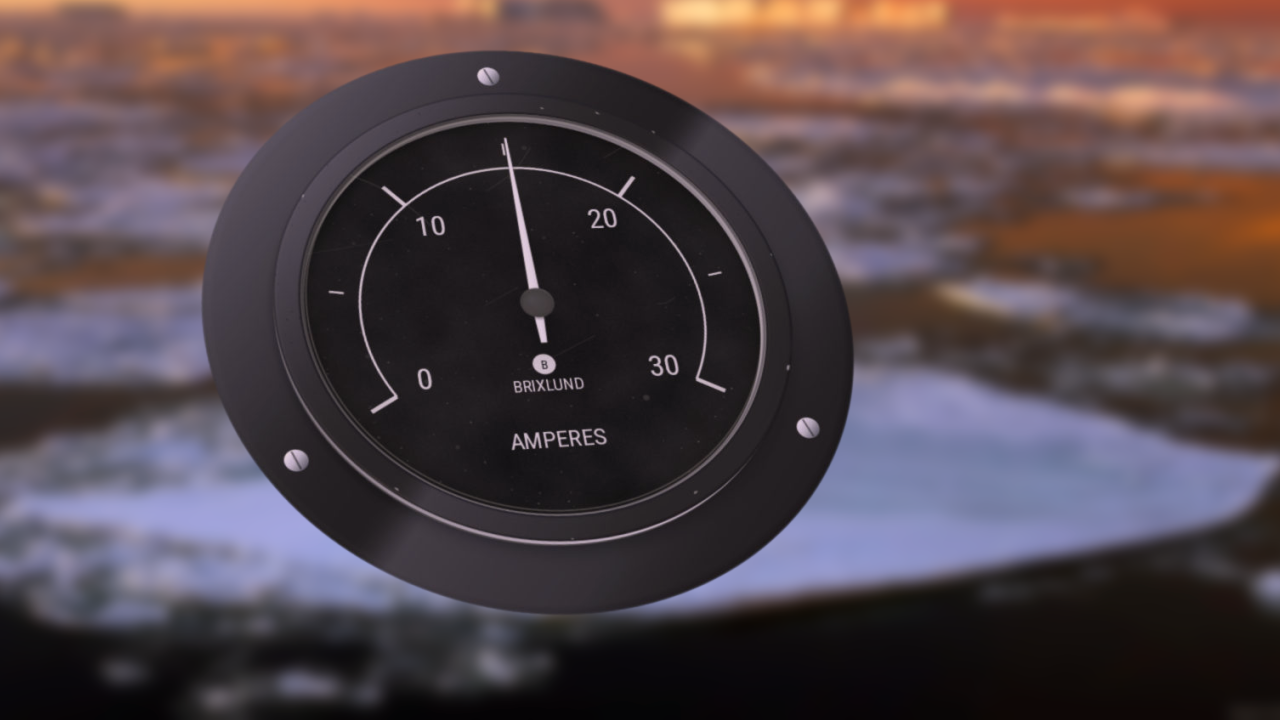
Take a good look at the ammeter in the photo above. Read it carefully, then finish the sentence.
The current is 15 A
